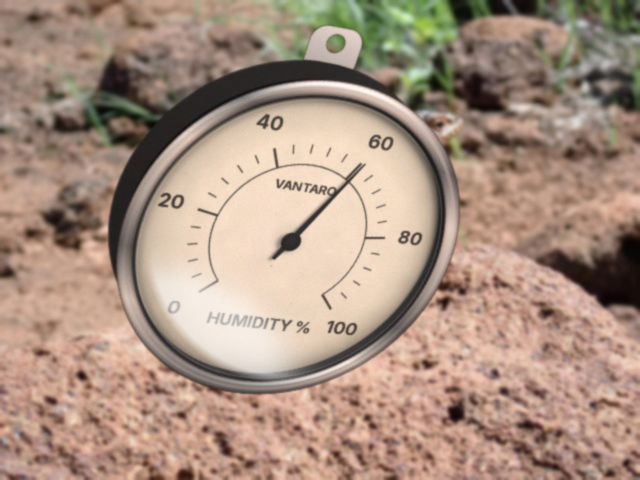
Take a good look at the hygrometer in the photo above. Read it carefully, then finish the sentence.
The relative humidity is 60 %
